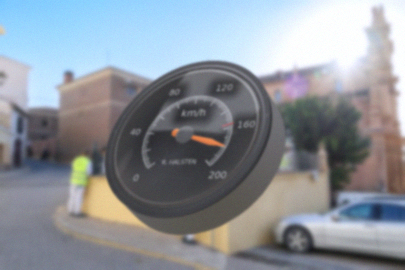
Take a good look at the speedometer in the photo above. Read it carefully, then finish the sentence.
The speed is 180 km/h
